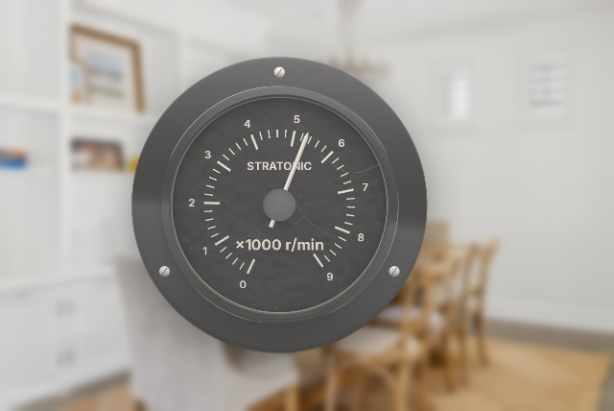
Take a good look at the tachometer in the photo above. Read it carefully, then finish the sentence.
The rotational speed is 5300 rpm
